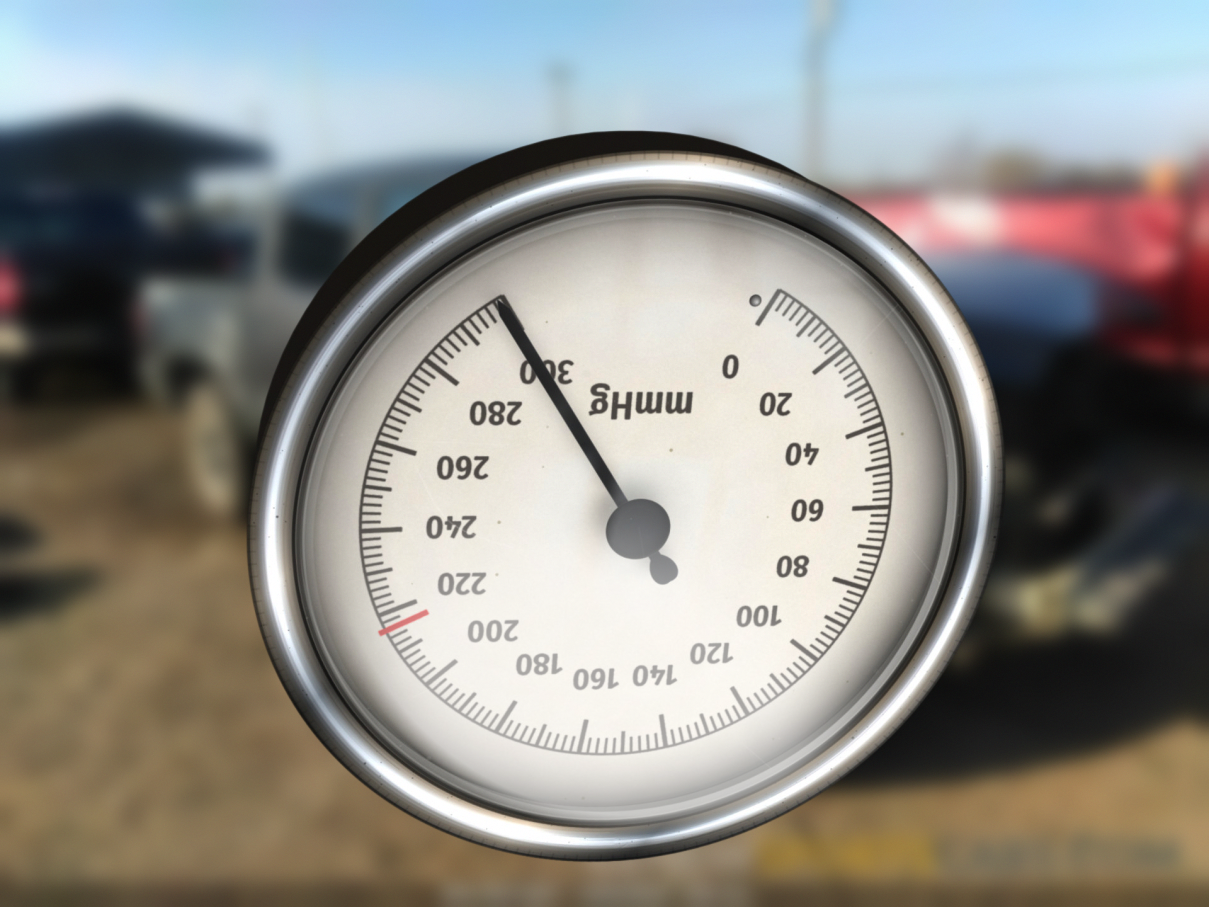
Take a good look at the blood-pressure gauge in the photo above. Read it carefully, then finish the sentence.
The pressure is 299 mmHg
